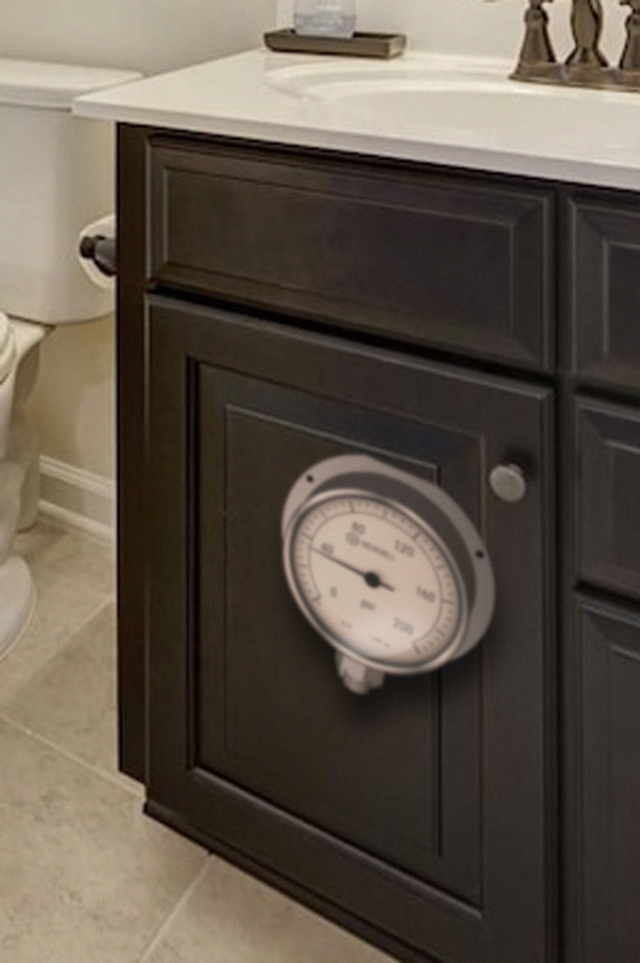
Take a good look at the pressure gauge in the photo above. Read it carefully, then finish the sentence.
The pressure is 35 psi
